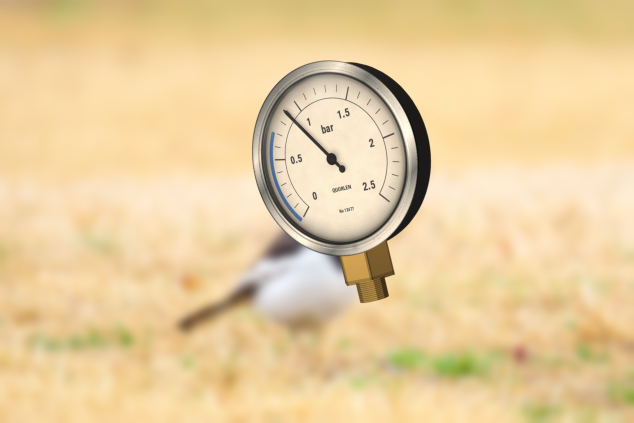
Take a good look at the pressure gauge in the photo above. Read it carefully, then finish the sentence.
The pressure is 0.9 bar
